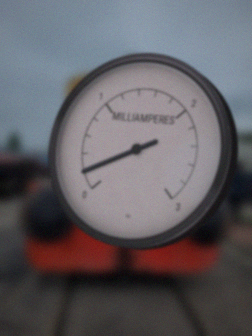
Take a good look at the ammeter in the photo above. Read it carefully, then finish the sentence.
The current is 0.2 mA
